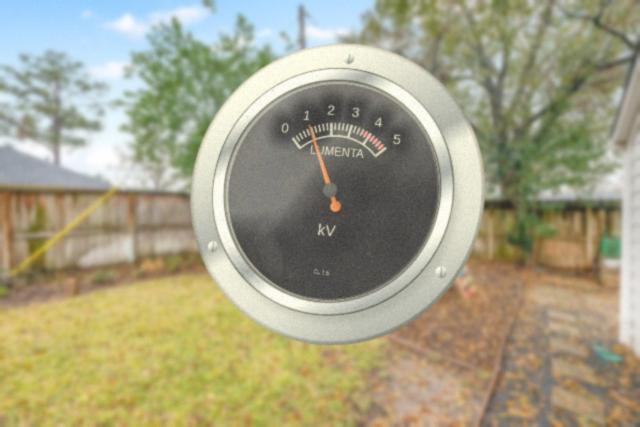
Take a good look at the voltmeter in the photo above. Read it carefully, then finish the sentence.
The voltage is 1 kV
